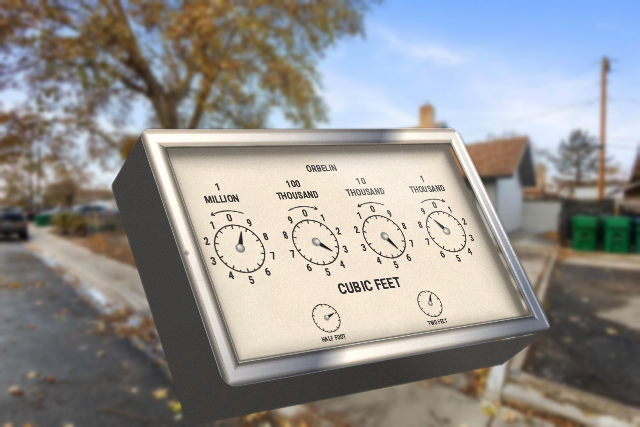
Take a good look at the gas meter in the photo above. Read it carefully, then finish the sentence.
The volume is 935900 ft³
